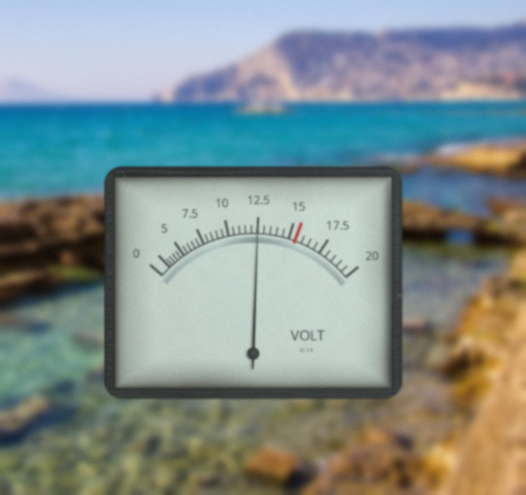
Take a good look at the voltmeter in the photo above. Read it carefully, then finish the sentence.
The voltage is 12.5 V
